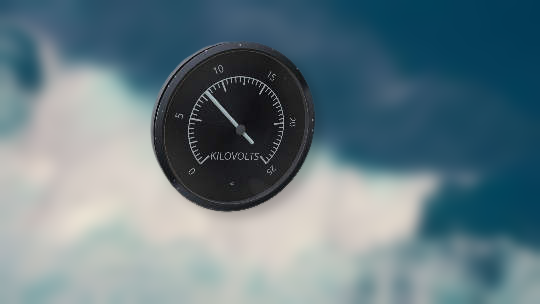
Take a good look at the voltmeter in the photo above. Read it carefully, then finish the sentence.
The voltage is 8 kV
